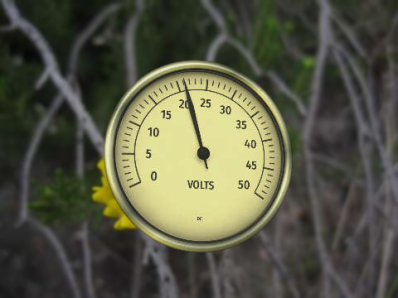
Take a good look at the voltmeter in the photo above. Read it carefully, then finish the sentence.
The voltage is 21 V
